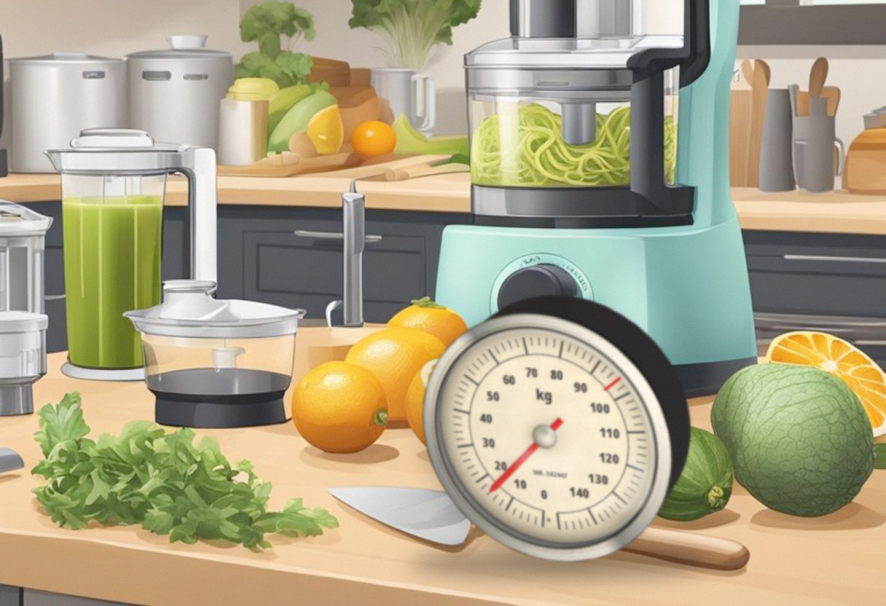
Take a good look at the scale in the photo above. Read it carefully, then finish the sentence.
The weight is 16 kg
